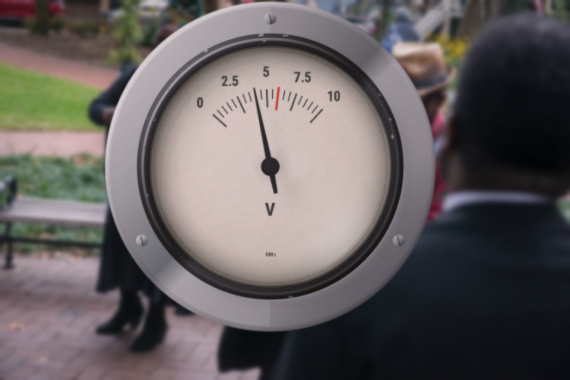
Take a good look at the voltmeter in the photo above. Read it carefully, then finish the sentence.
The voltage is 4 V
